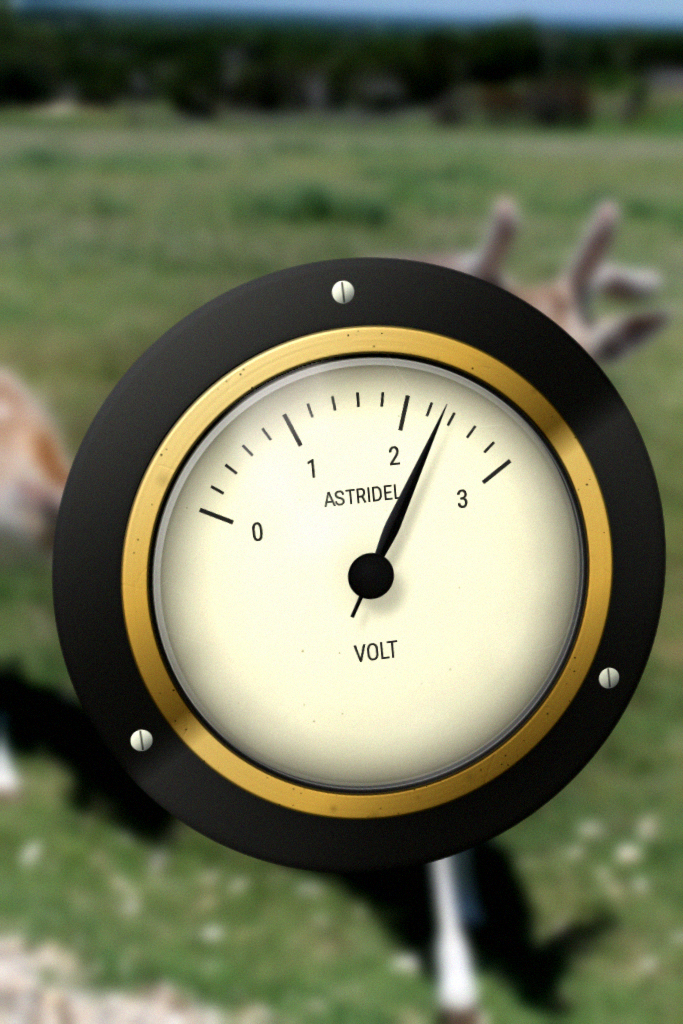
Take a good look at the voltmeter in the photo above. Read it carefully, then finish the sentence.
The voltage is 2.3 V
